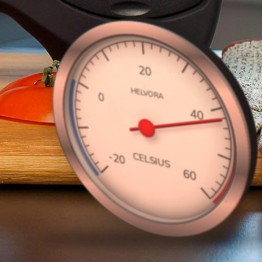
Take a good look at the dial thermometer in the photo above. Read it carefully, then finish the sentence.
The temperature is 42 °C
